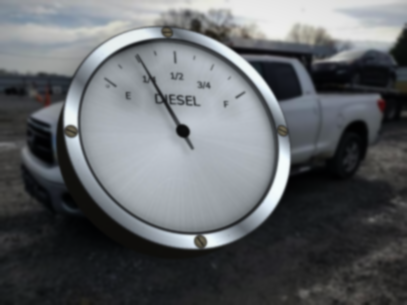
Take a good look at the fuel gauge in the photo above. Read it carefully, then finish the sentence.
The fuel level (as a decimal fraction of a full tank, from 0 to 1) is 0.25
